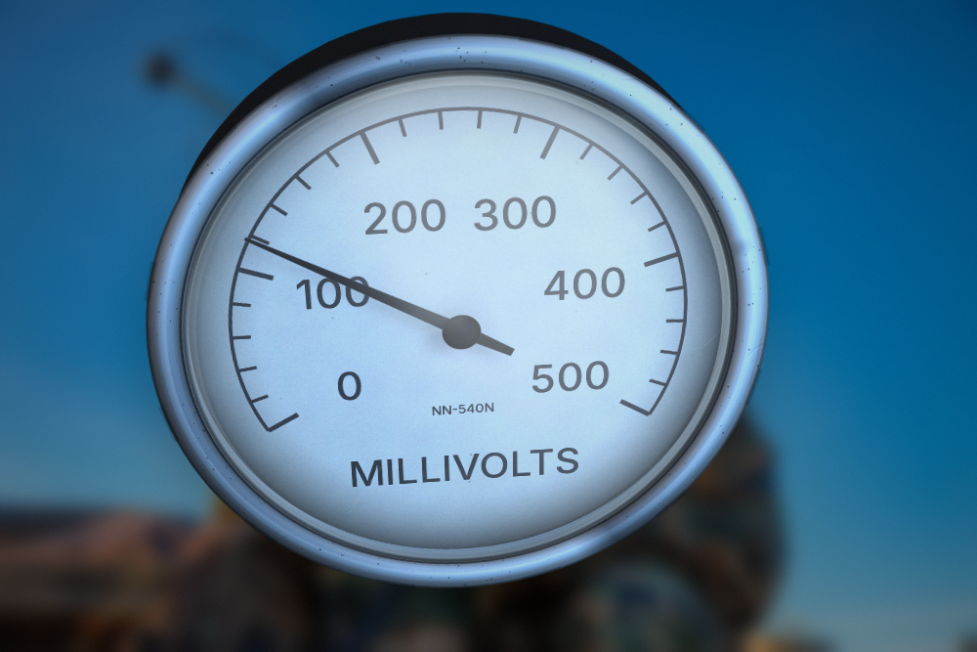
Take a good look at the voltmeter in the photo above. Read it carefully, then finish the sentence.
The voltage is 120 mV
